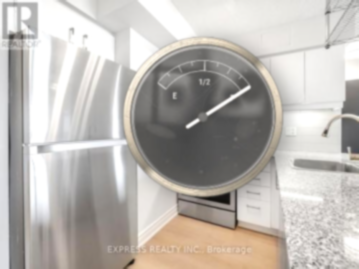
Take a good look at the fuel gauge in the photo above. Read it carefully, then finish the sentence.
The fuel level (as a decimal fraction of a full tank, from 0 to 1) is 1
